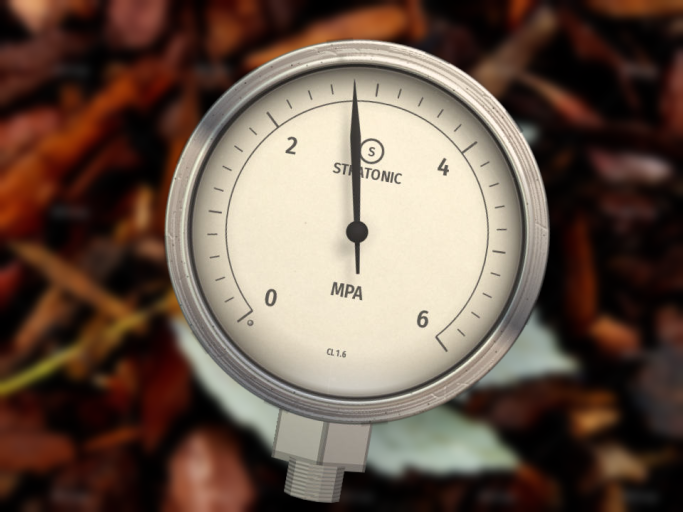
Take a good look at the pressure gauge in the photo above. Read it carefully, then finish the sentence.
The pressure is 2.8 MPa
